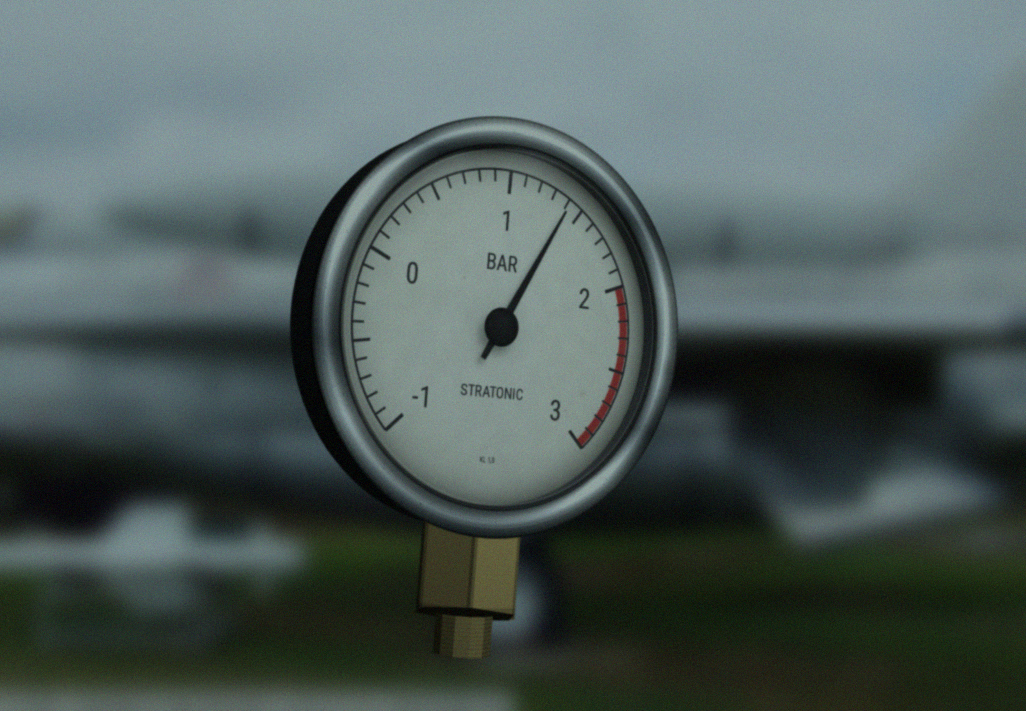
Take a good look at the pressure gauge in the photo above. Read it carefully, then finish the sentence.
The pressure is 1.4 bar
